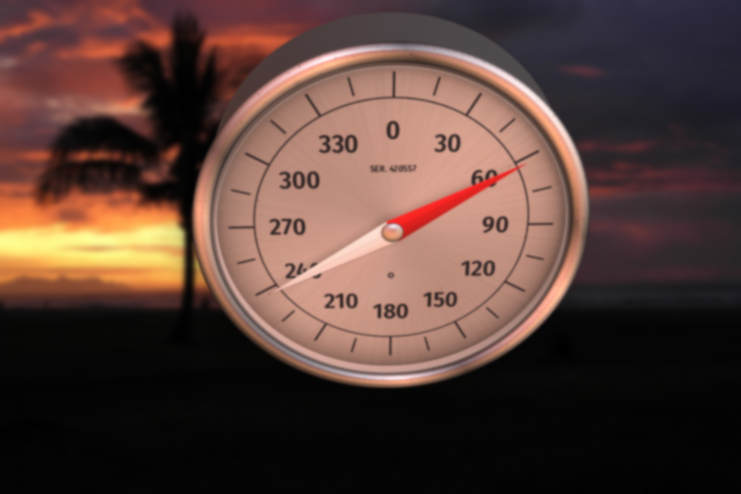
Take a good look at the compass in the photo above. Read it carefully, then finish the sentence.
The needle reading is 60 °
